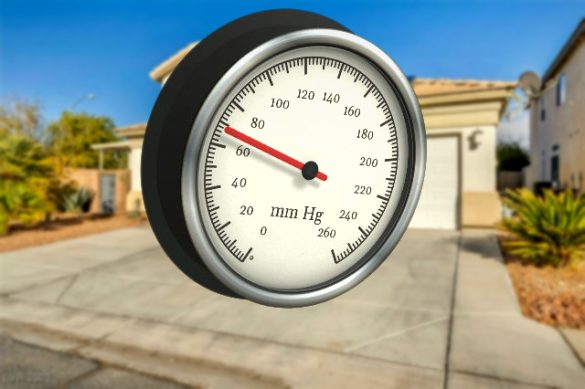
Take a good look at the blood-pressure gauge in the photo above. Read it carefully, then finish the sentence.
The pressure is 68 mmHg
